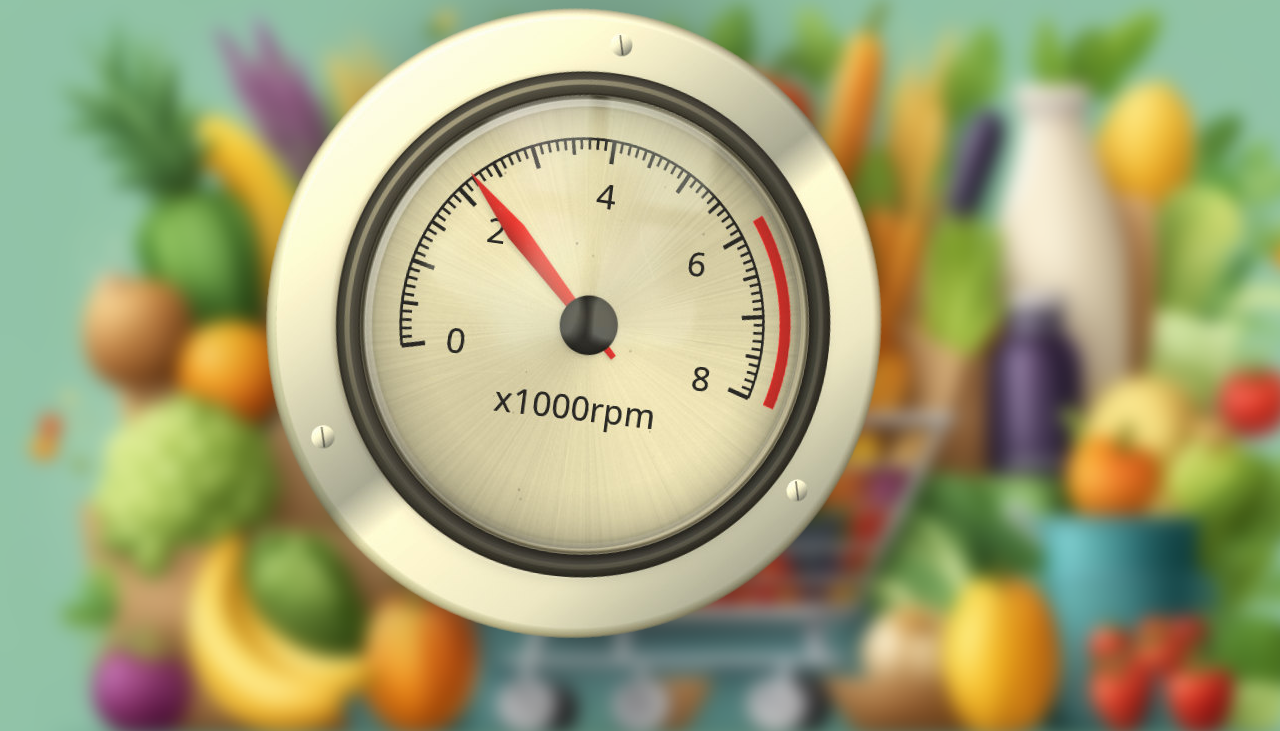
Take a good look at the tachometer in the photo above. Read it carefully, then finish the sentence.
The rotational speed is 2200 rpm
